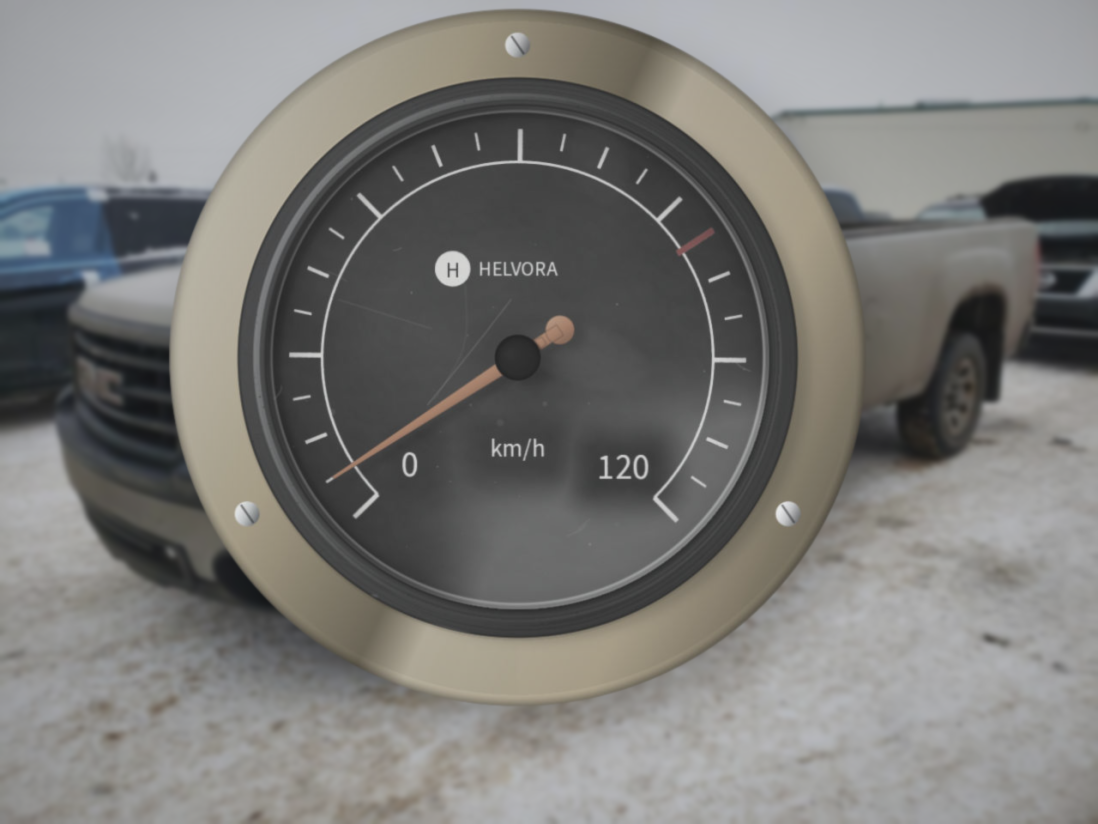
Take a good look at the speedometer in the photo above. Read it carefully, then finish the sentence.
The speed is 5 km/h
